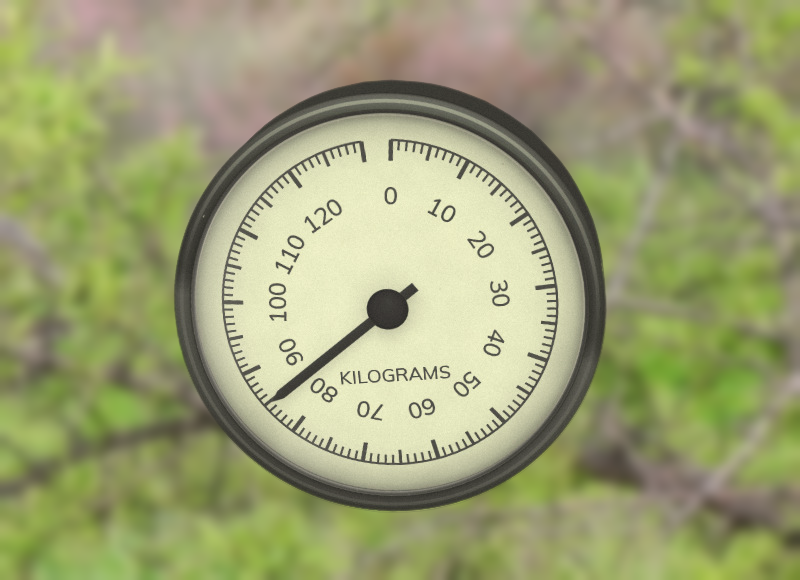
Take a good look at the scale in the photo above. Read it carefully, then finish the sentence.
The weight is 85 kg
